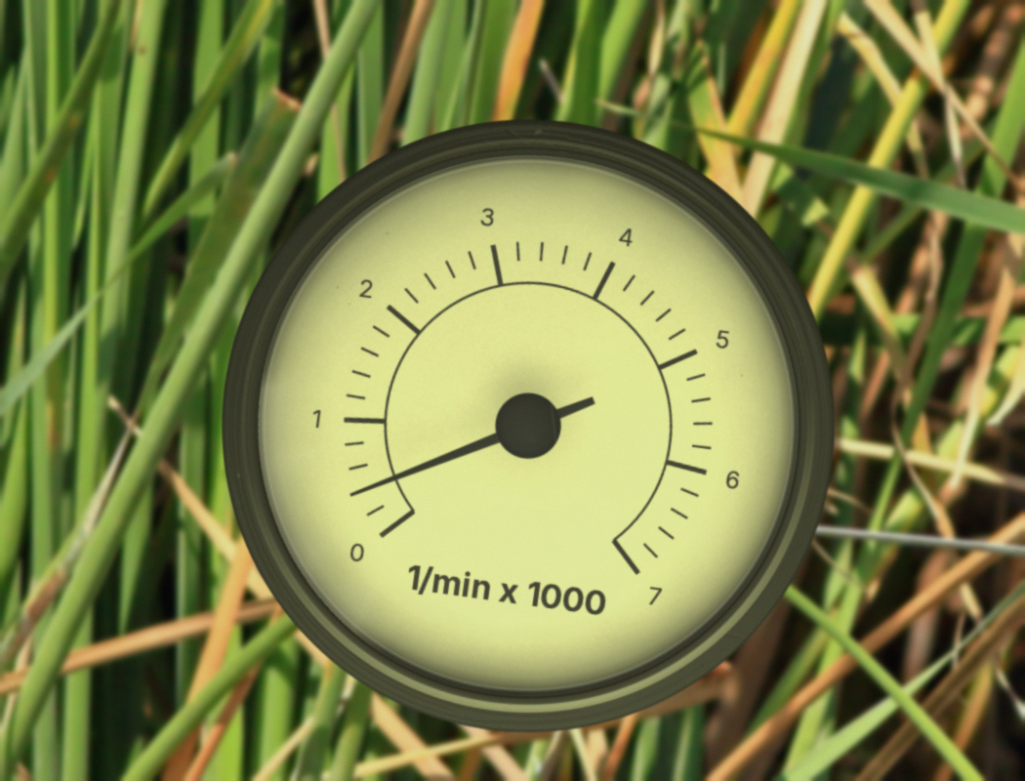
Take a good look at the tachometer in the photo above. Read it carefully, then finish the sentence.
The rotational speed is 400 rpm
